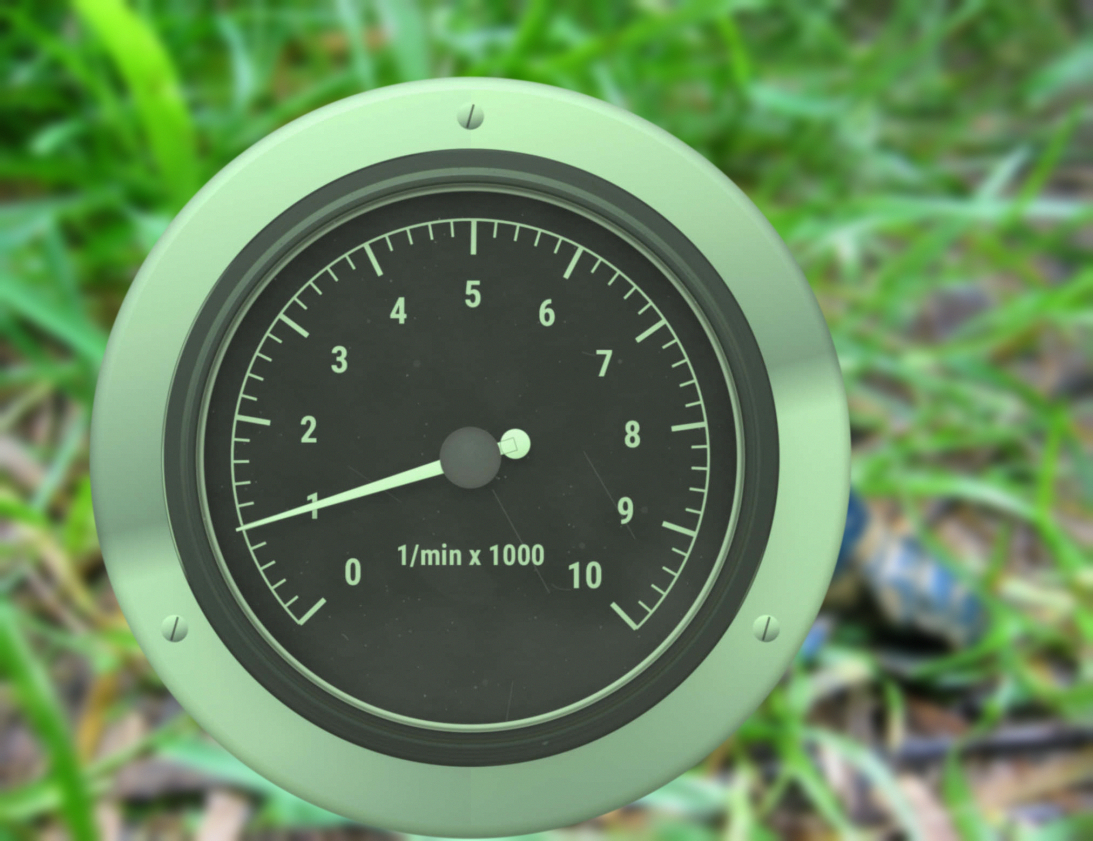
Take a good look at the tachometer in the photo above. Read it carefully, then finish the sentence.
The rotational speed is 1000 rpm
